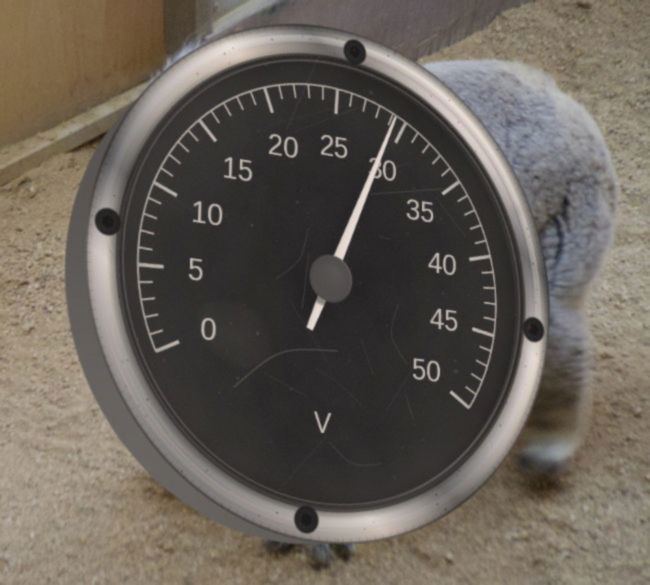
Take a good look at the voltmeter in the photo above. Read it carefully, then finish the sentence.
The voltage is 29 V
